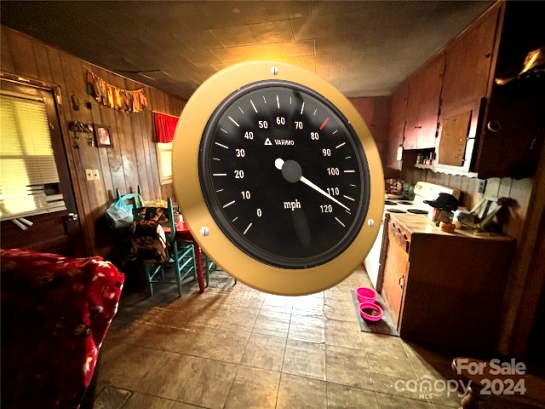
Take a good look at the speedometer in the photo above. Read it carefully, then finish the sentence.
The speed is 115 mph
